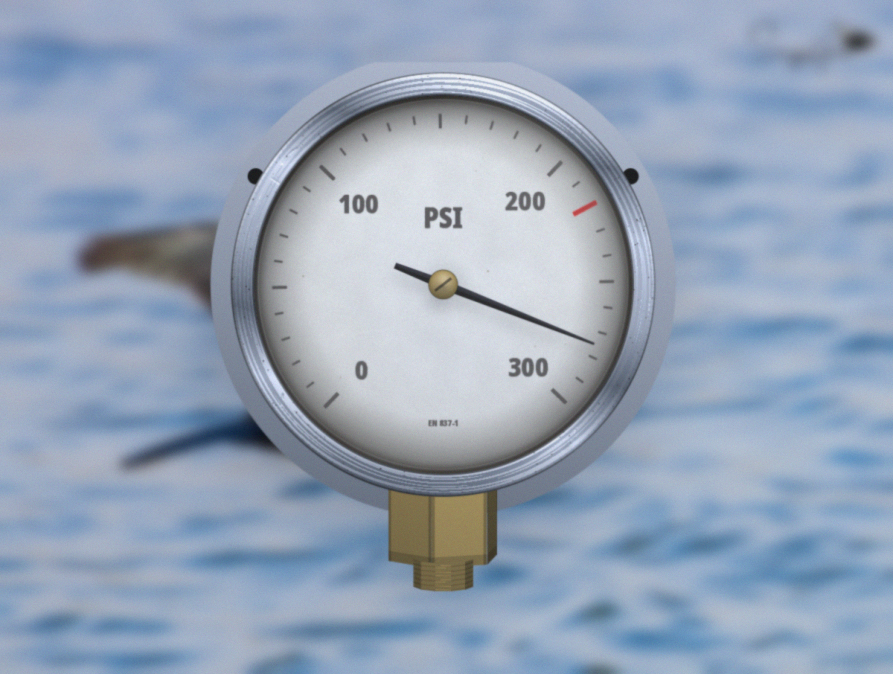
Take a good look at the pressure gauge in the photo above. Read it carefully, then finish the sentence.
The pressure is 275 psi
